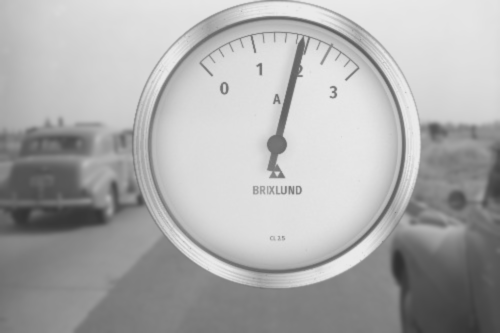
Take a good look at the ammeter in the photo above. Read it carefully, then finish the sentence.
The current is 1.9 A
